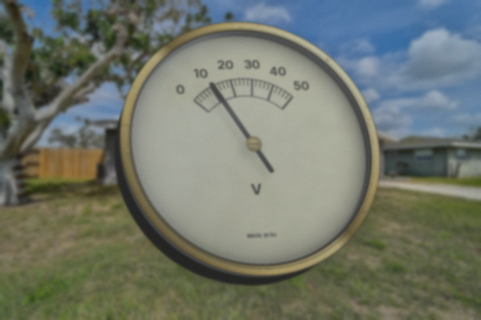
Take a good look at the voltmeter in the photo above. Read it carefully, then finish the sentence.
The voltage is 10 V
